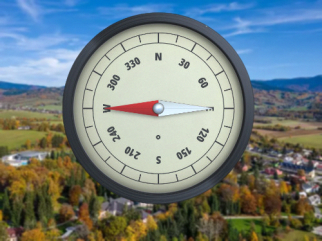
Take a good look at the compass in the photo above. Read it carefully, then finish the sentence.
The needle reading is 270 °
